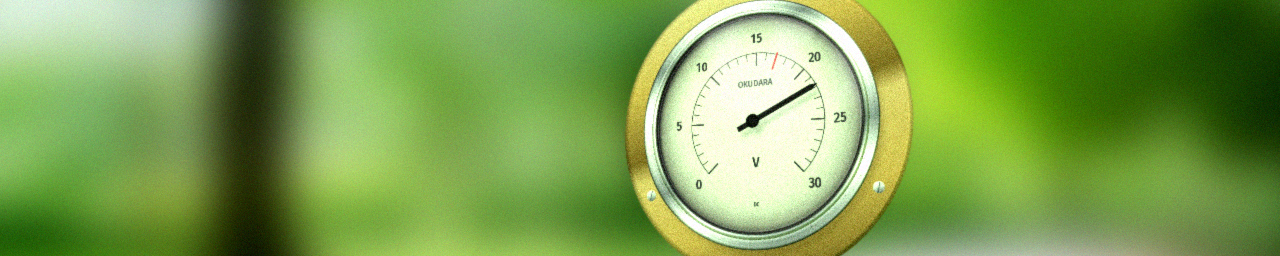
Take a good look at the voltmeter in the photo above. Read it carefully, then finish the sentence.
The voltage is 22 V
